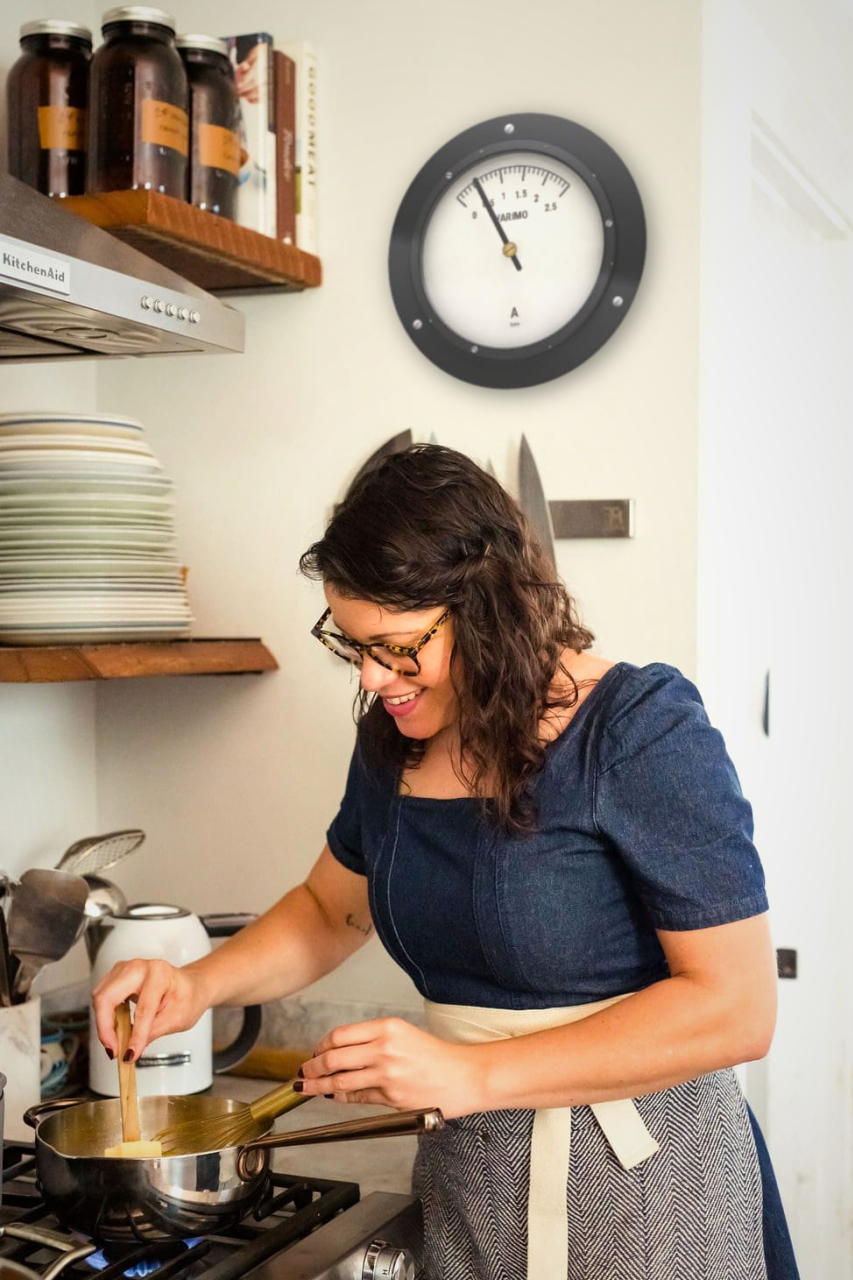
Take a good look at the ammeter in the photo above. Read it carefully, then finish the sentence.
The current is 0.5 A
